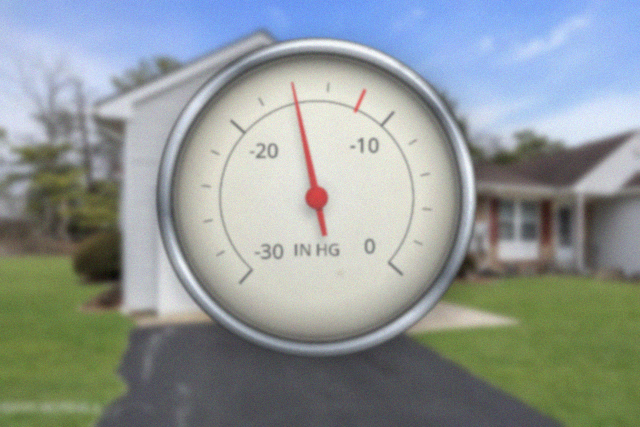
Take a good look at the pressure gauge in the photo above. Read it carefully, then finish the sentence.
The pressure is -16 inHg
